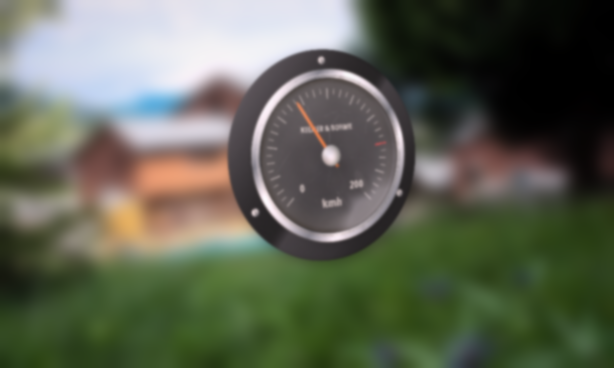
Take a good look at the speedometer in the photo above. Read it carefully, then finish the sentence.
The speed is 75 km/h
